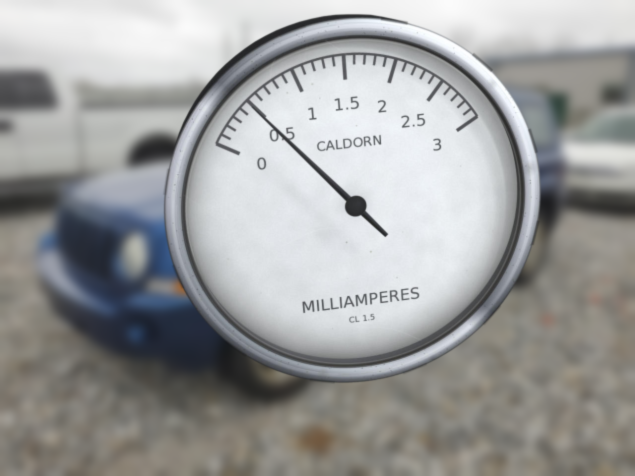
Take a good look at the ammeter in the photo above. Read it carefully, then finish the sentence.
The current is 0.5 mA
